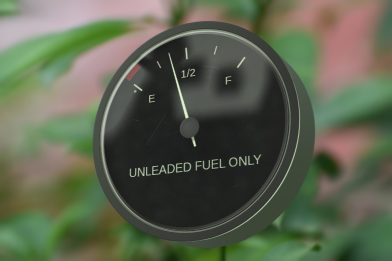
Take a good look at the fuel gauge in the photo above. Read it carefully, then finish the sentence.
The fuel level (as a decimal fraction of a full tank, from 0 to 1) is 0.375
